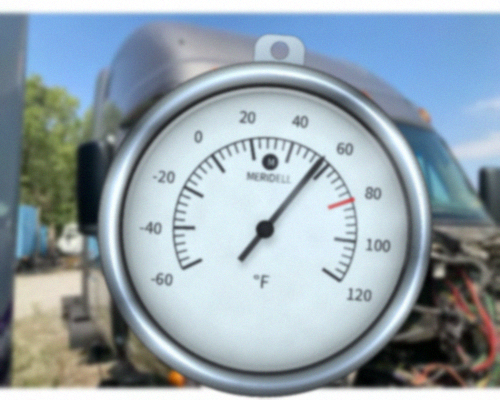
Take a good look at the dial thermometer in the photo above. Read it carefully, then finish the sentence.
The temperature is 56 °F
